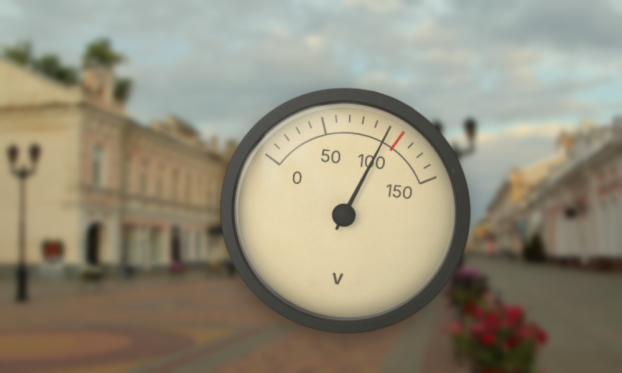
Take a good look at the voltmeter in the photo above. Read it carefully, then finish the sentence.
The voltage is 100 V
